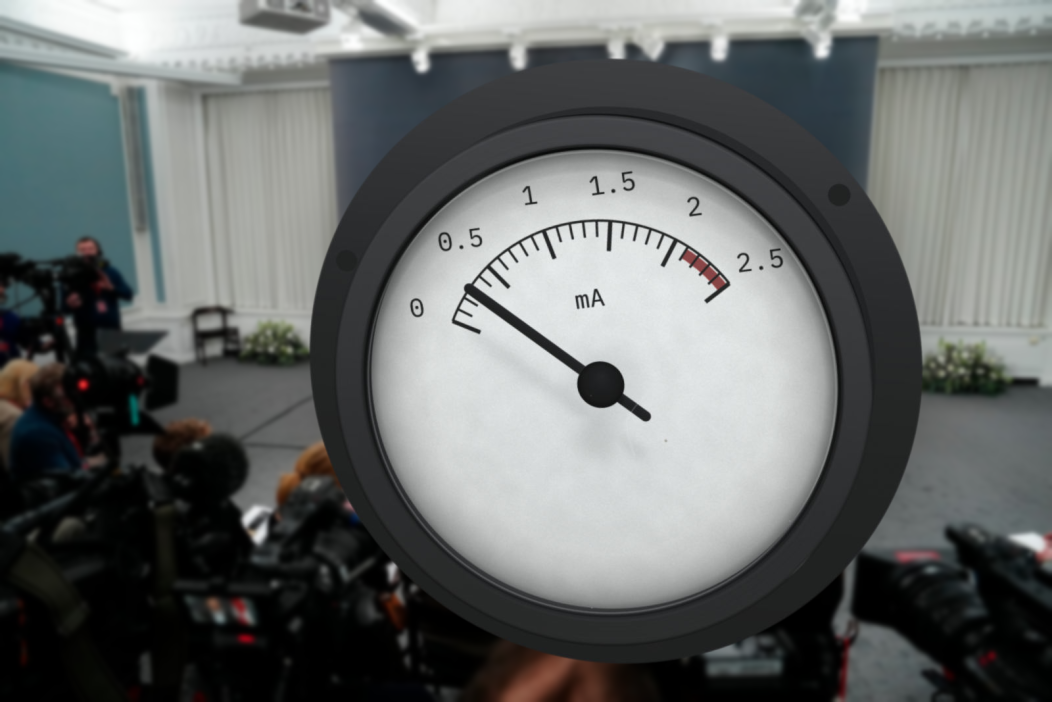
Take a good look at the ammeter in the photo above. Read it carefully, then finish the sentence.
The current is 0.3 mA
